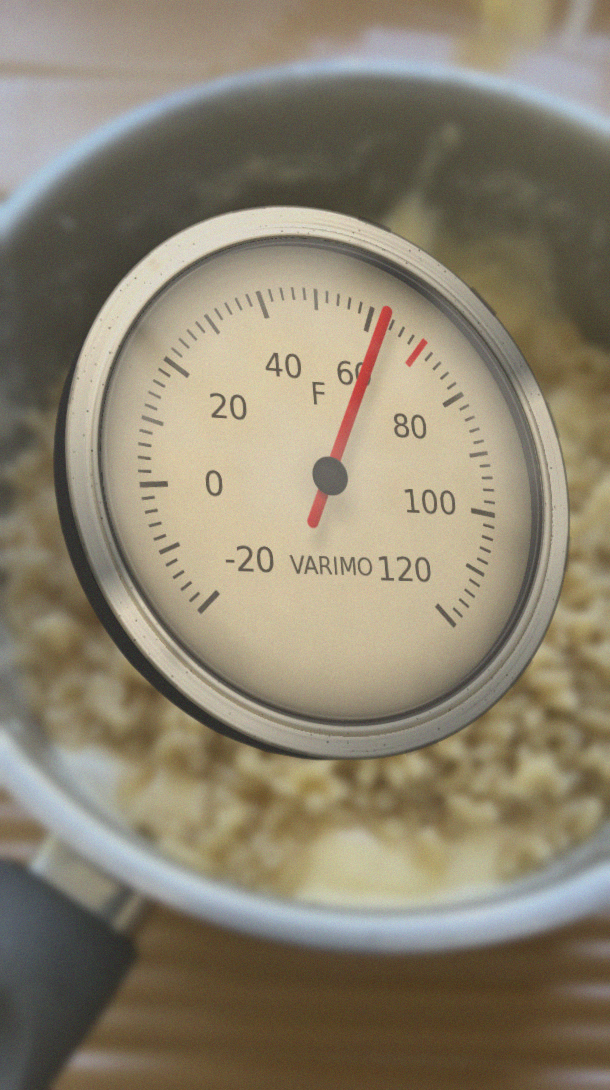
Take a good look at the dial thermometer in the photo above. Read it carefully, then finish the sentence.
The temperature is 62 °F
